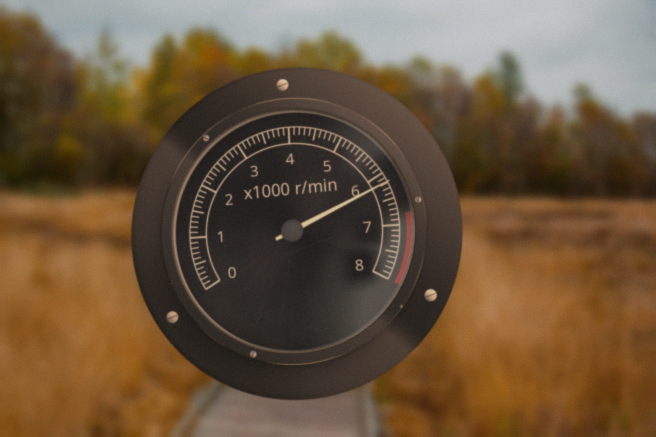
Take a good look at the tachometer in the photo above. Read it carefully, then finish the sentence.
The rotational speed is 6200 rpm
